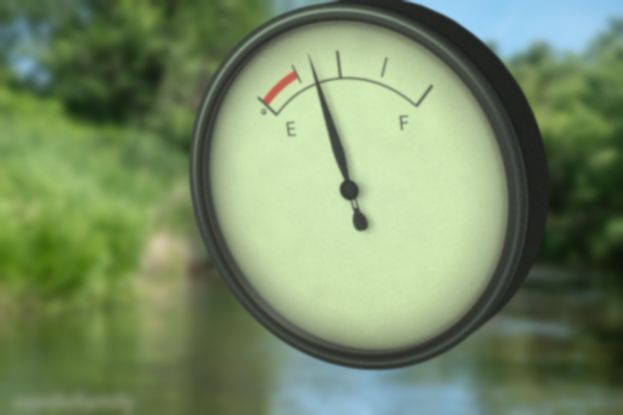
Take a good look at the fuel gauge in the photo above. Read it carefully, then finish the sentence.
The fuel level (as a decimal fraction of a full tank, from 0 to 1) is 0.375
